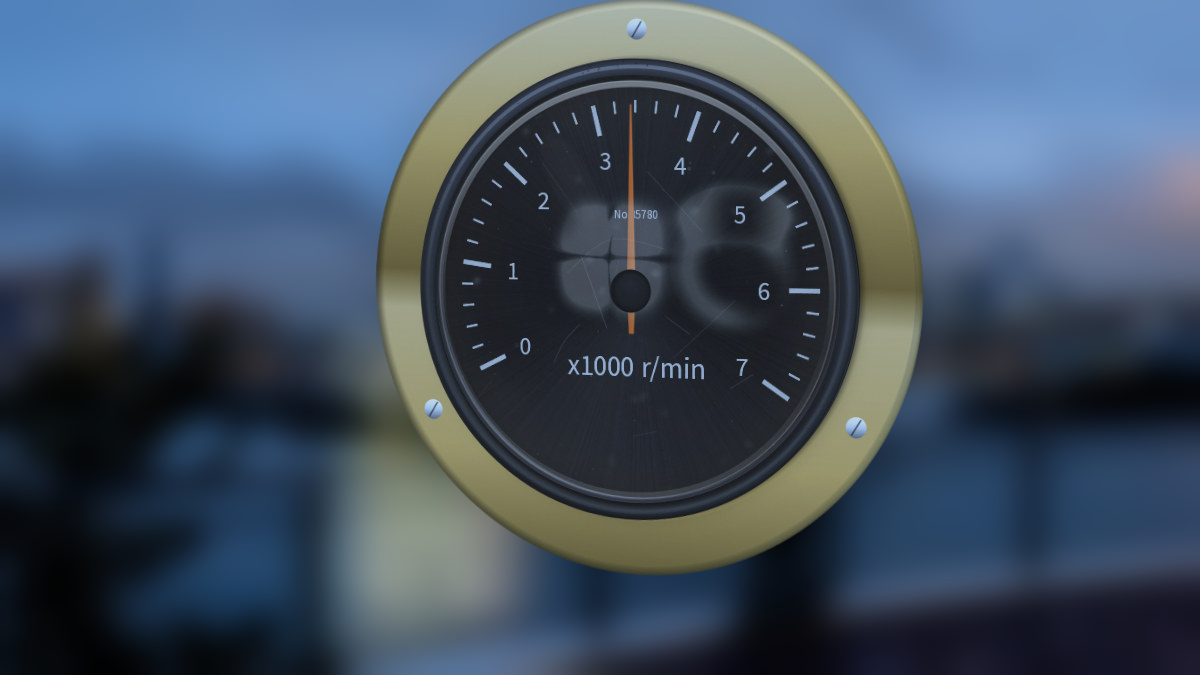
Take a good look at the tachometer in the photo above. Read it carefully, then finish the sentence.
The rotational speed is 3400 rpm
